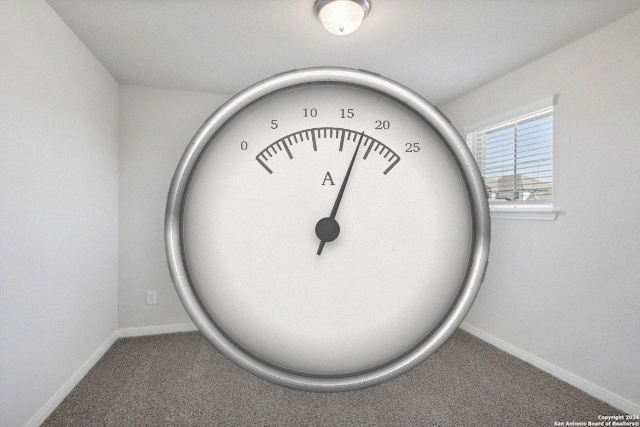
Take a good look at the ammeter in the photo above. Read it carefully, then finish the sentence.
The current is 18 A
